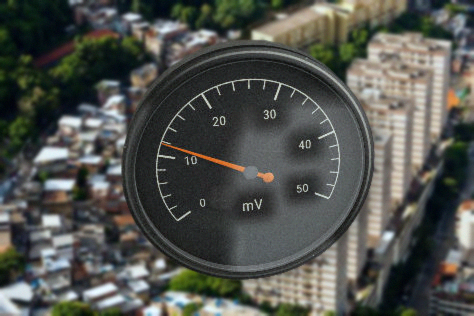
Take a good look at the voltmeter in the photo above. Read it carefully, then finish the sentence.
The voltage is 12 mV
